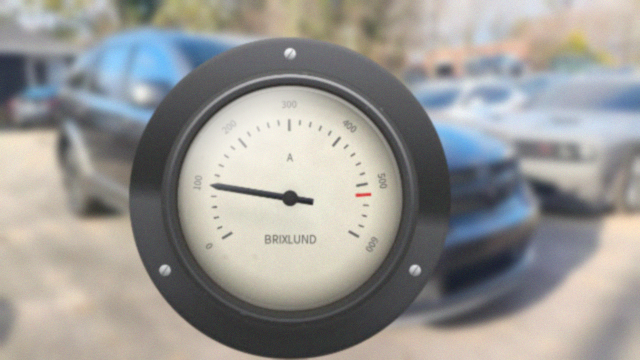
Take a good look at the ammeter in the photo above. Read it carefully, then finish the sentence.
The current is 100 A
